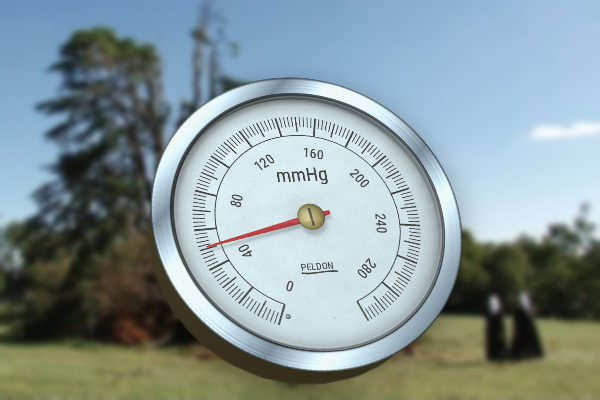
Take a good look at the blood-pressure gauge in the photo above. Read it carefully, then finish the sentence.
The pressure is 50 mmHg
